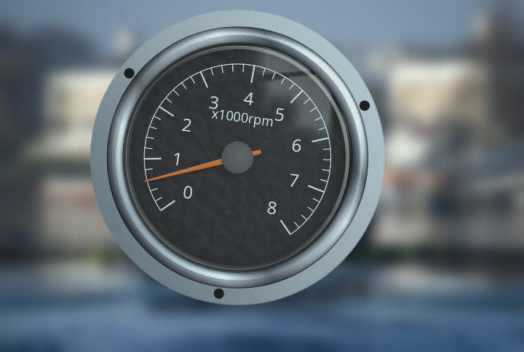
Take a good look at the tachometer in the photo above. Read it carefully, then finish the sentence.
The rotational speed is 600 rpm
